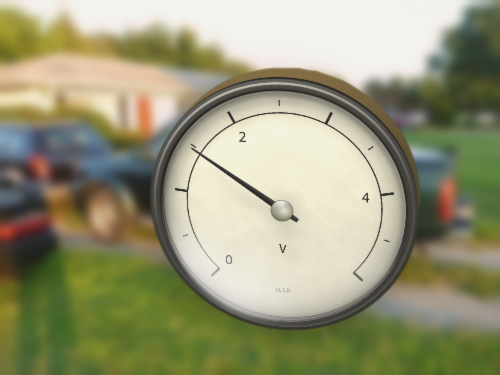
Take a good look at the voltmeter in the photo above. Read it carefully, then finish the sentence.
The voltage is 1.5 V
